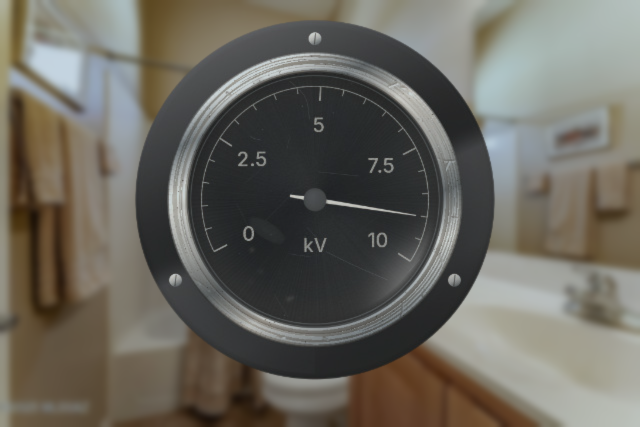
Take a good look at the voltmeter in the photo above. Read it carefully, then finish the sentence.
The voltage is 9 kV
